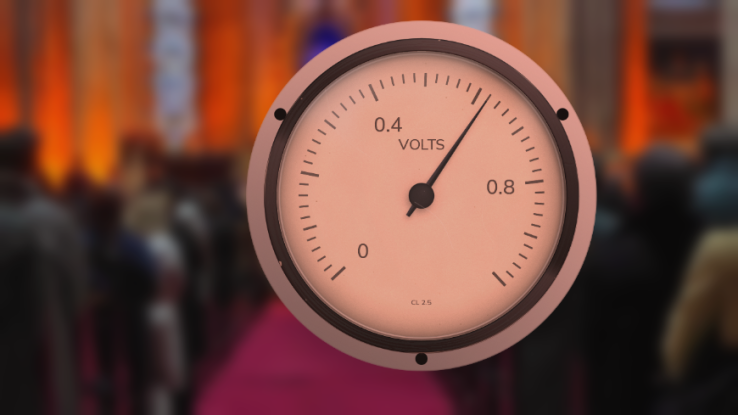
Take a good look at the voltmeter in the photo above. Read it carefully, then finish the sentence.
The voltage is 0.62 V
